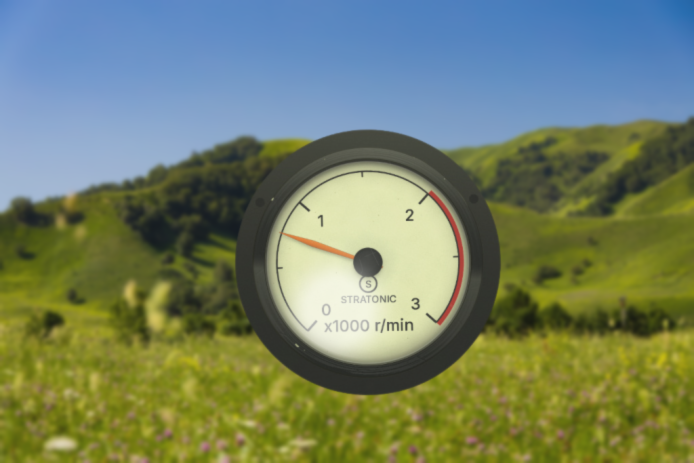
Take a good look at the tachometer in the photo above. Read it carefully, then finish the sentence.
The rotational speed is 750 rpm
